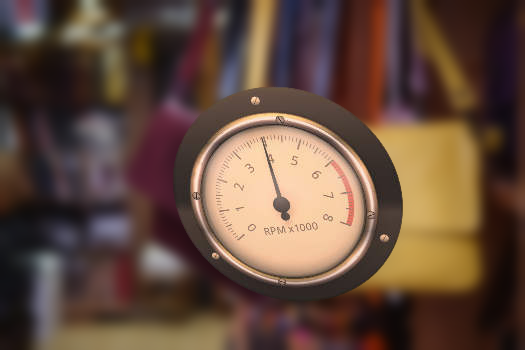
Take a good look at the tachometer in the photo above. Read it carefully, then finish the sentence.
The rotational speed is 4000 rpm
